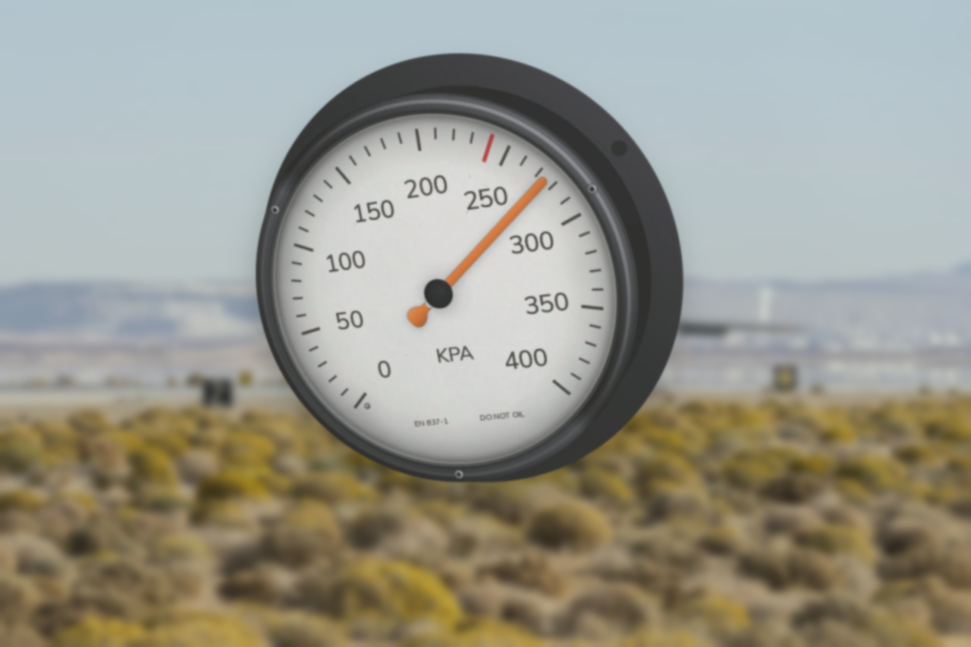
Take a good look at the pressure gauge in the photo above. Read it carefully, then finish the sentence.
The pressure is 275 kPa
